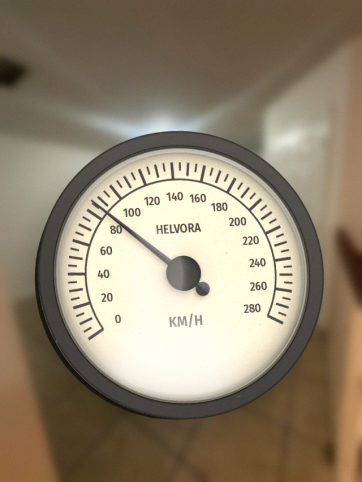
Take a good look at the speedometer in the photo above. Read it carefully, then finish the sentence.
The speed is 85 km/h
